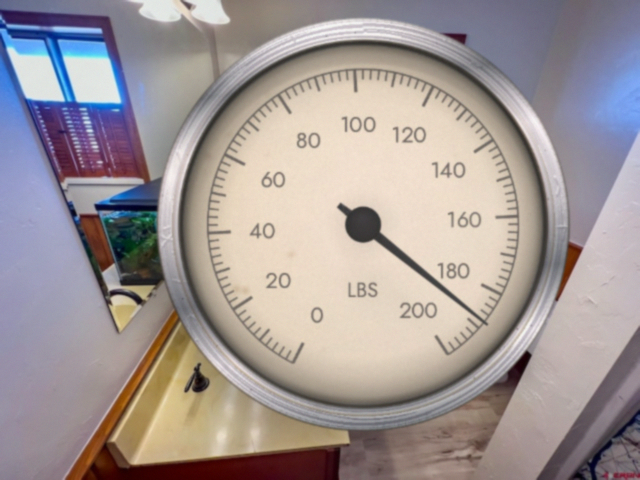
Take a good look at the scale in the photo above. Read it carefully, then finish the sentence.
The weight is 188 lb
